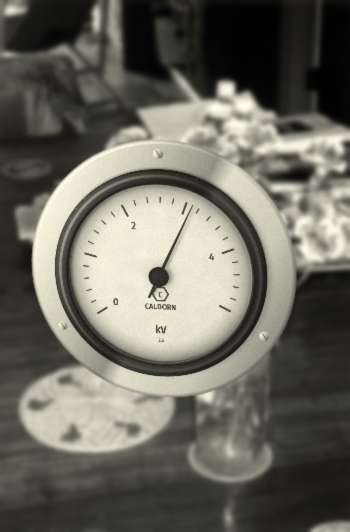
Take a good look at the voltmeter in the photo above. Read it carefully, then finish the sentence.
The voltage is 3.1 kV
